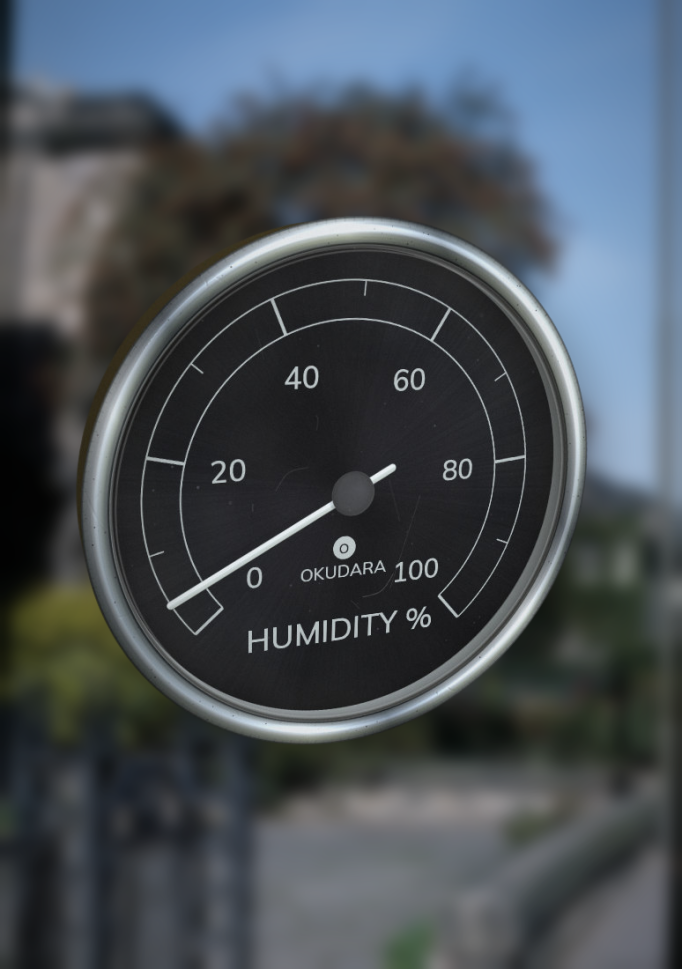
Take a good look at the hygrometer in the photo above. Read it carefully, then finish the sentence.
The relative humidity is 5 %
